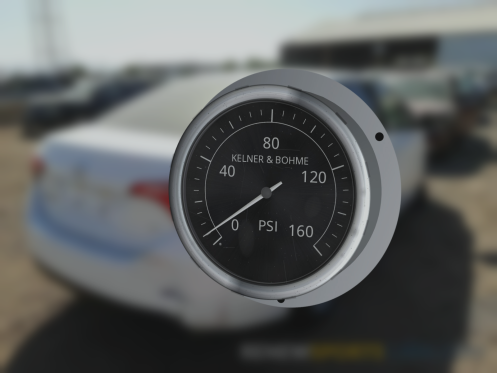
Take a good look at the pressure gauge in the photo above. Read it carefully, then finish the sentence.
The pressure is 5 psi
